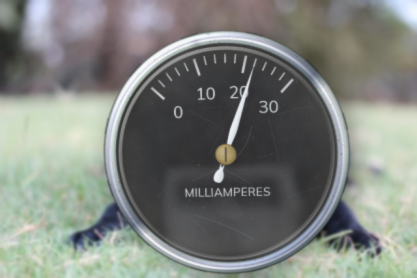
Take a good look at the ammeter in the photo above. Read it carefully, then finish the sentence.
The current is 22 mA
